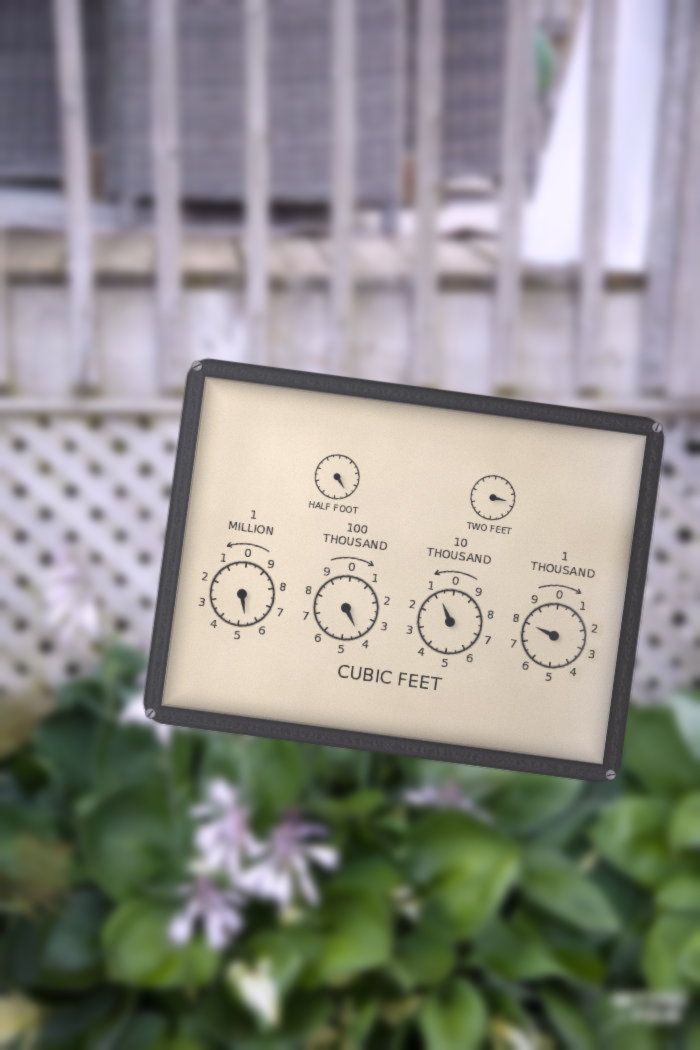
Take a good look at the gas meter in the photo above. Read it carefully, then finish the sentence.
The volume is 540800 ft³
